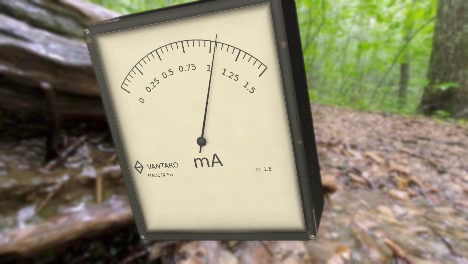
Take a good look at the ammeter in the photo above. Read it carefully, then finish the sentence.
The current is 1.05 mA
